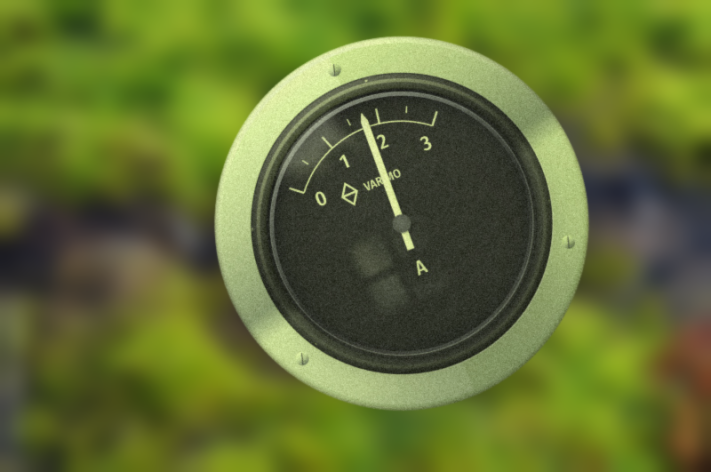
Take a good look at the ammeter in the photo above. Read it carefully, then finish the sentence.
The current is 1.75 A
